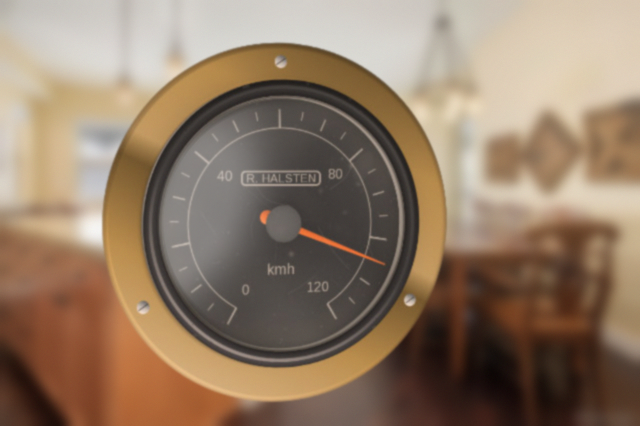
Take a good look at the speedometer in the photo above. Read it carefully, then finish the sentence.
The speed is 105 km/h
